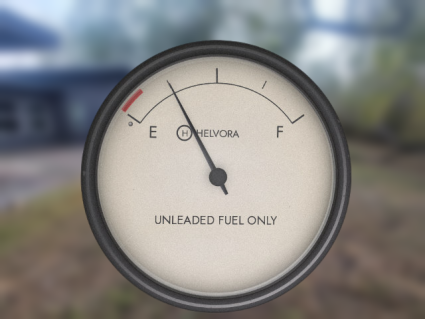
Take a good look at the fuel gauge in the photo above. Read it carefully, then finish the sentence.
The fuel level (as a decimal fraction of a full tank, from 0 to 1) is 0.25
